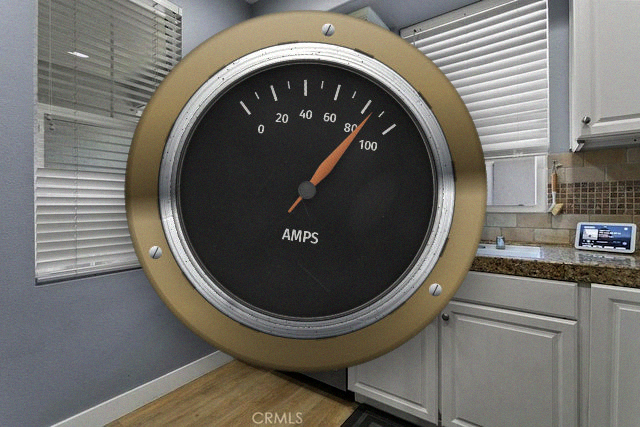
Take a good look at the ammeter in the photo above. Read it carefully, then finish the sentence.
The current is 85 A
